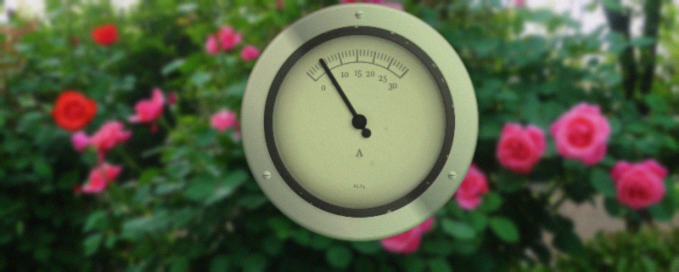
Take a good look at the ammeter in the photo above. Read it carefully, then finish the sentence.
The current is 5 A
